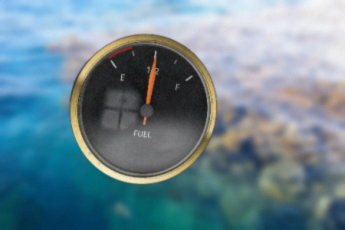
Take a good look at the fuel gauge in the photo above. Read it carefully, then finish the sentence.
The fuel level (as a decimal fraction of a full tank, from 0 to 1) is 0.5
